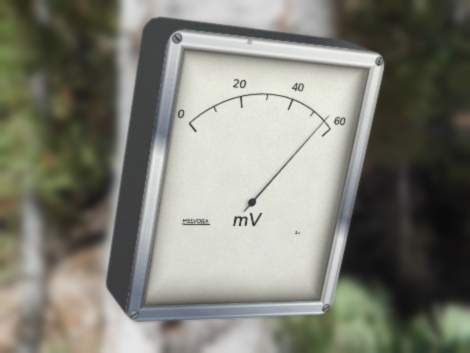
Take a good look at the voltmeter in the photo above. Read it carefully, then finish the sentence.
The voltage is 55 mV
